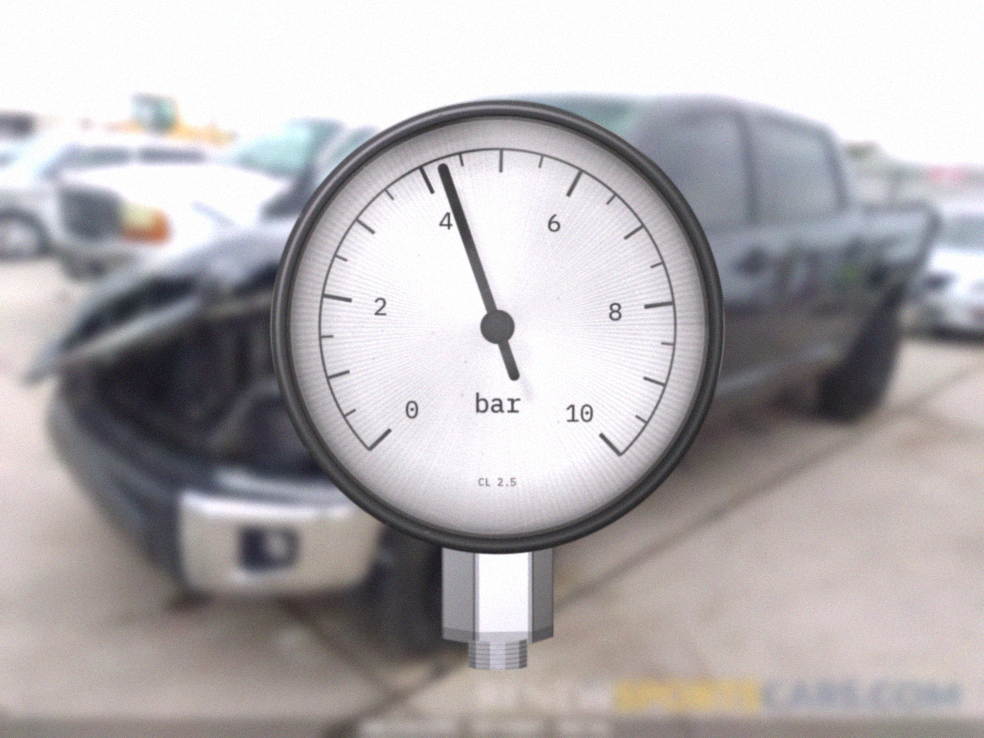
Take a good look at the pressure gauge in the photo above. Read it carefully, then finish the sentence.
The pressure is 4.25 bar
